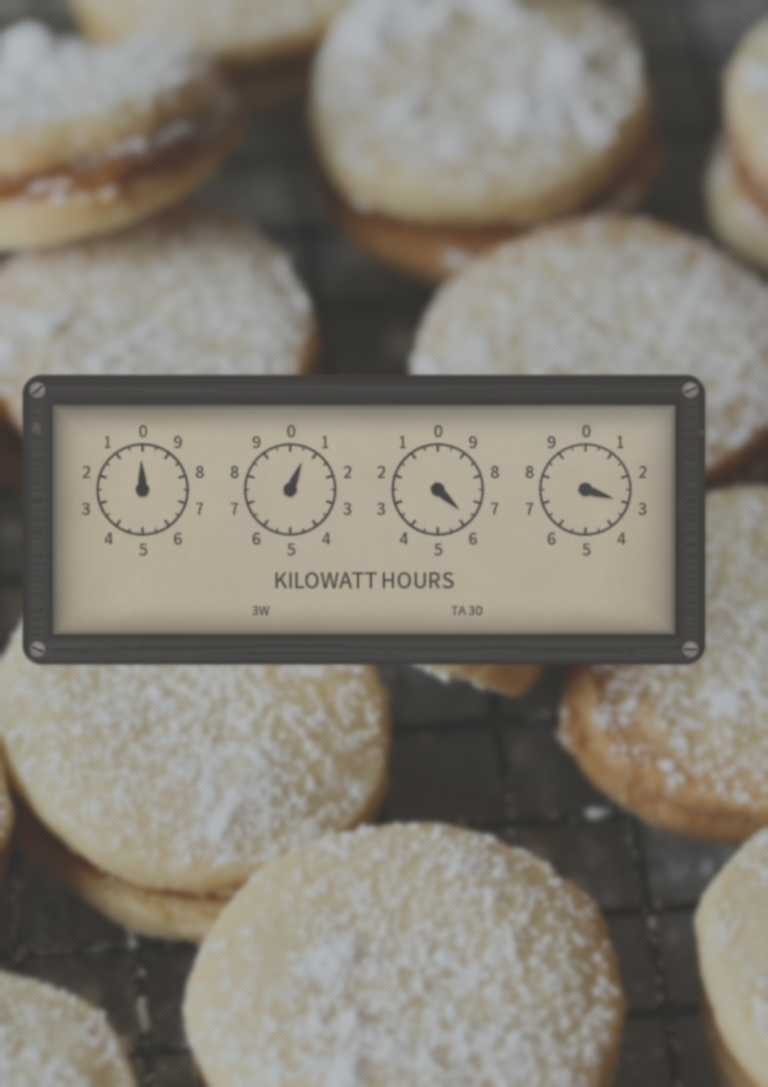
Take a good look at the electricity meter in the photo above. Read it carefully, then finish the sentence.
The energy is 63 kWh
